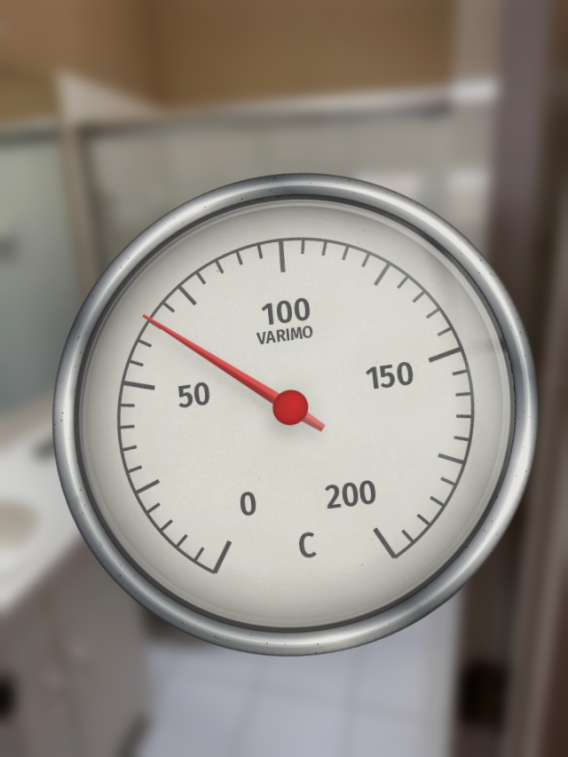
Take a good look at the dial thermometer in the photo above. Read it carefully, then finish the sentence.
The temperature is 65 °C
